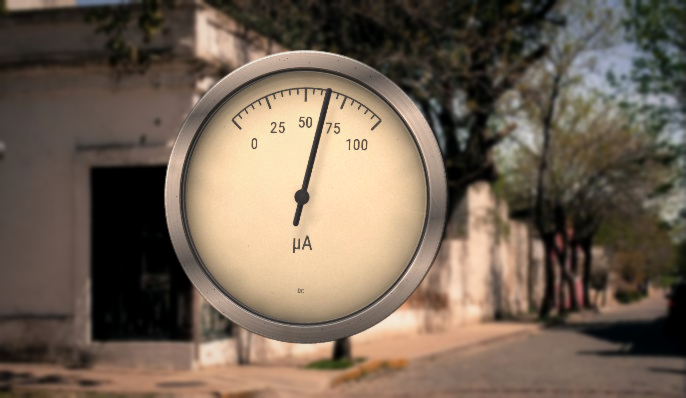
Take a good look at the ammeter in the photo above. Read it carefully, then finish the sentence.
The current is 65 µA
